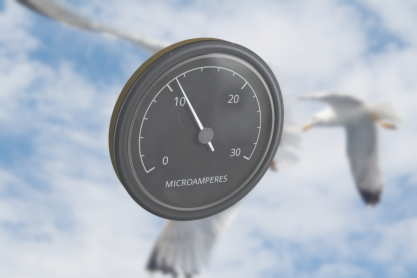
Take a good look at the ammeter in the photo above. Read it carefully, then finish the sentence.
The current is 11 µA
